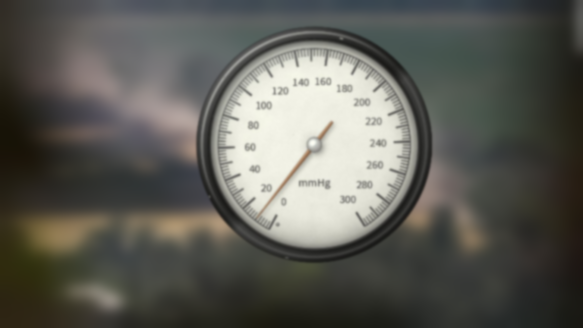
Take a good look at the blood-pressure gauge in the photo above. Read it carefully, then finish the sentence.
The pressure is 10 mmHg
